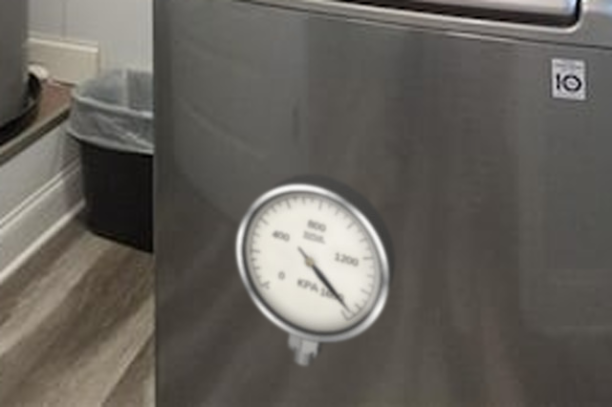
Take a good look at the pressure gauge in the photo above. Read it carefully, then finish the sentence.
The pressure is 1550 kPa
